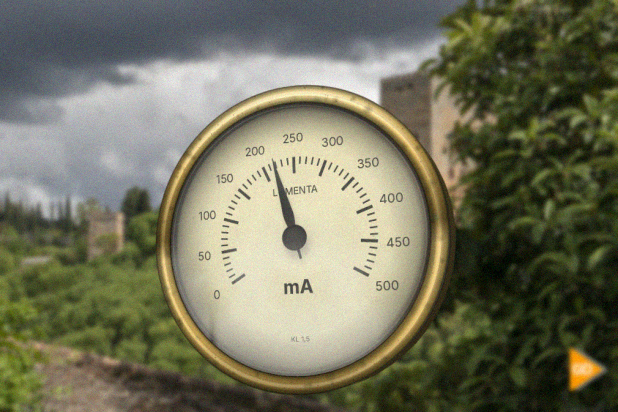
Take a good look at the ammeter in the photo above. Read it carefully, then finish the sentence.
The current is 220 mA
